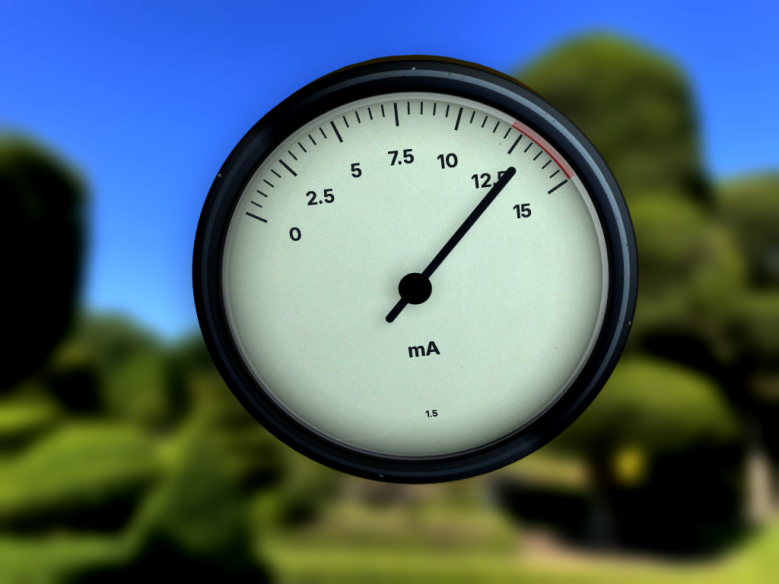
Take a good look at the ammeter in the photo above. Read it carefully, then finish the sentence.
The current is 13 mA
